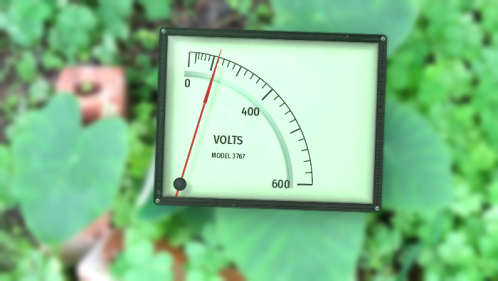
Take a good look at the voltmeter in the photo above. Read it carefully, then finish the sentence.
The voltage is 220 V
